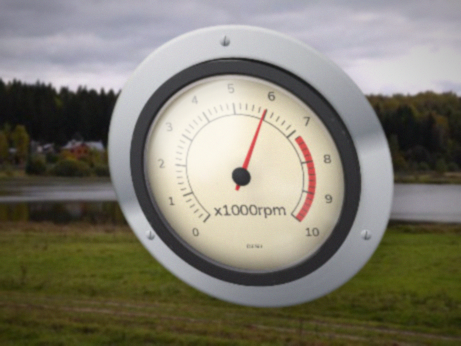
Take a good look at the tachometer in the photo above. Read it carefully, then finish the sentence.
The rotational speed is 6000 rpm
